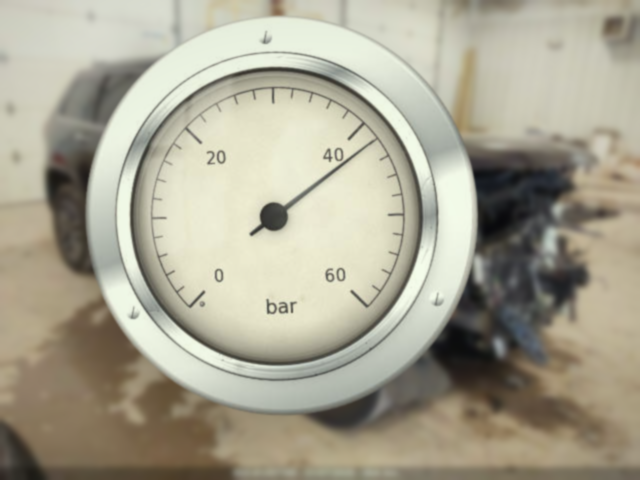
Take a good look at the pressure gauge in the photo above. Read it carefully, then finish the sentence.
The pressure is 42 bar
